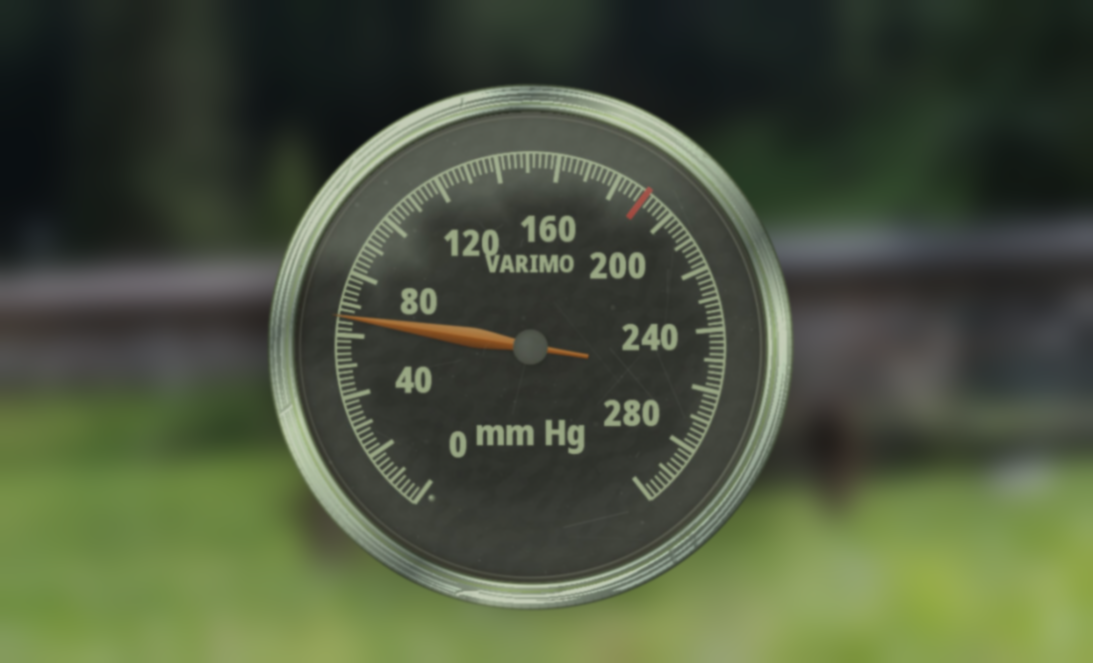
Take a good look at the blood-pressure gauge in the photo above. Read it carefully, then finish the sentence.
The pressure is 66 mmHg
